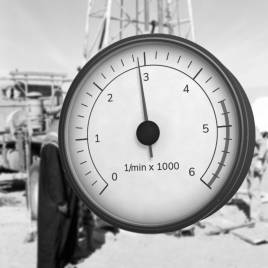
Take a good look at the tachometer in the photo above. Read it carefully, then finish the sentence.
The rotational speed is 2900 rpm
